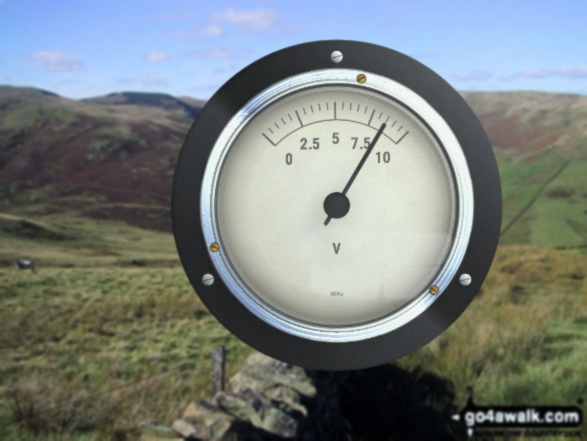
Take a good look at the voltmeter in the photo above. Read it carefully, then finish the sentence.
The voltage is 8.5 V
